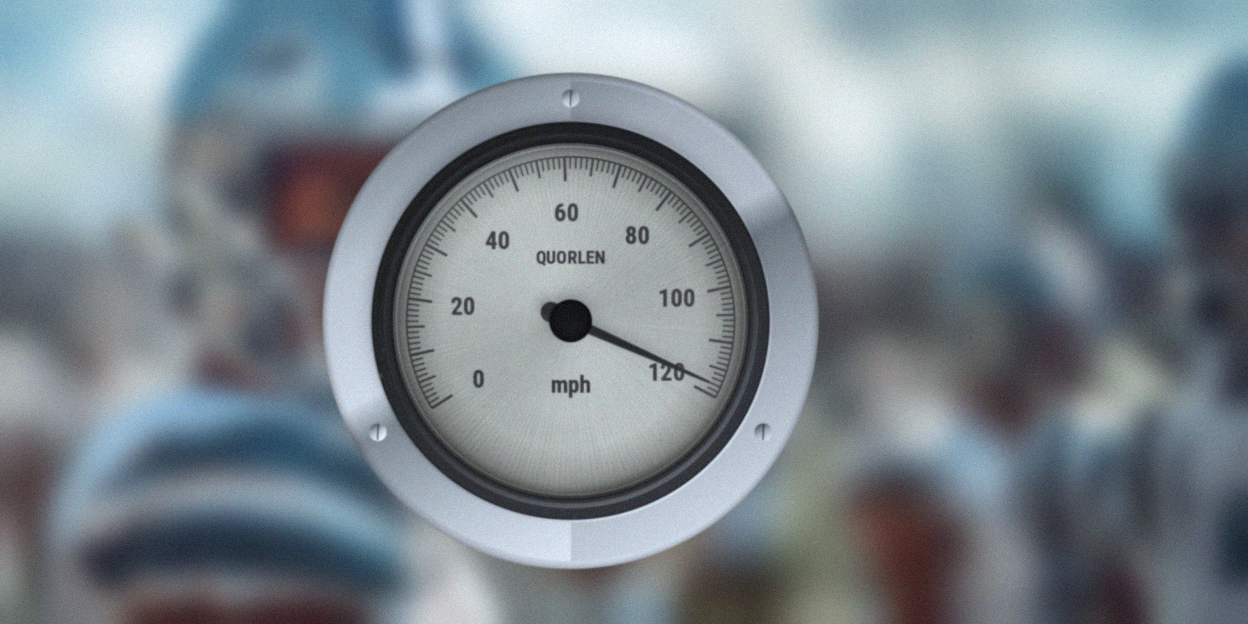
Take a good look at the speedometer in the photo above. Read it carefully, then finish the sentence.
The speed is 118 mph
